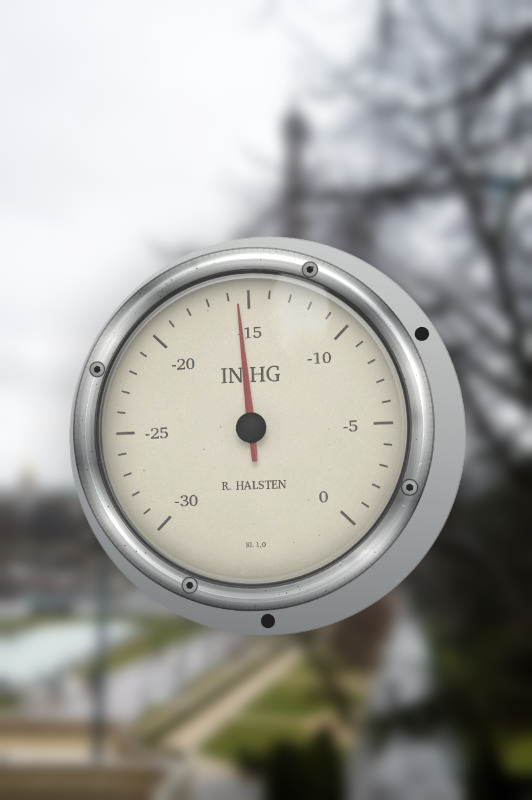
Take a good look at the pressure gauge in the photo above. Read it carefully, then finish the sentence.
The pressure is -15.5 inHg
